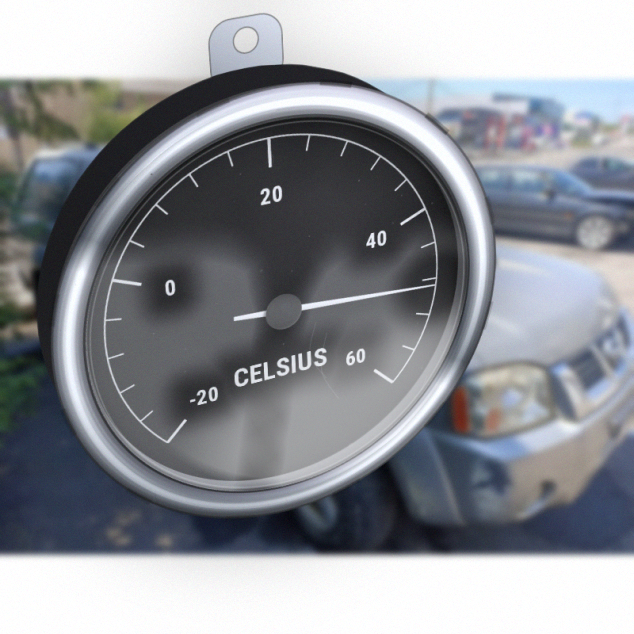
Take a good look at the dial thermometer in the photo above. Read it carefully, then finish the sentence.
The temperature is 48 °C
